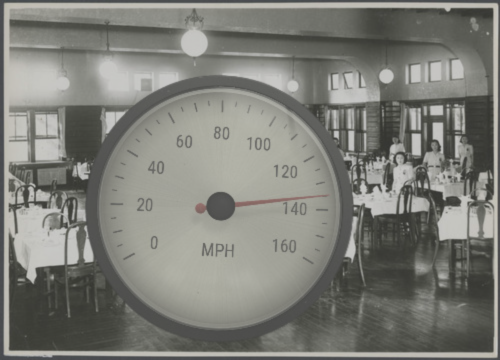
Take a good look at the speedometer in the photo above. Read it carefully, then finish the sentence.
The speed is 135 mph
